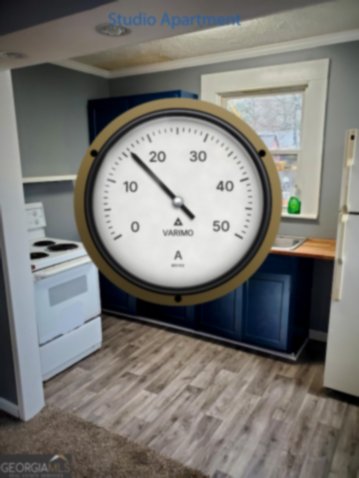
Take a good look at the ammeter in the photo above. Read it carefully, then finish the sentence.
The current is 16 A
